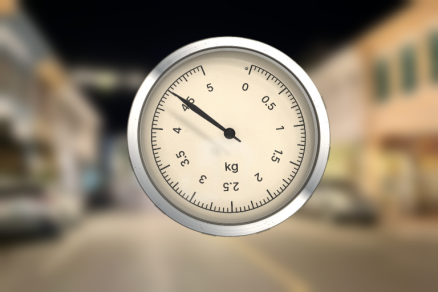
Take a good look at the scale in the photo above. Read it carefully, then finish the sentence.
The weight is 4.5 kg
